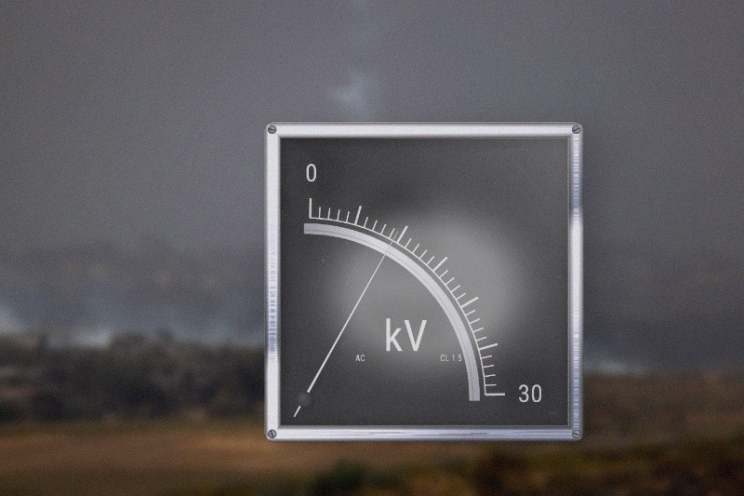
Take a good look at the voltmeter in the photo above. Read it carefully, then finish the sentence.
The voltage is 9.5 kV
